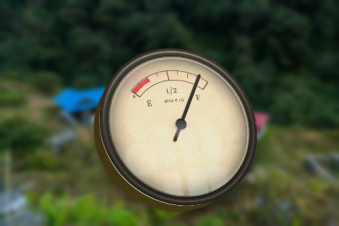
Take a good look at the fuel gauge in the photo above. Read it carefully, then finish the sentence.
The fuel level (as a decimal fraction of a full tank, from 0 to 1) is 0.875
